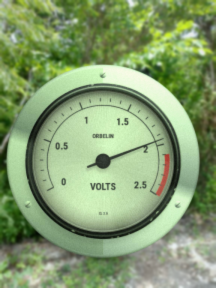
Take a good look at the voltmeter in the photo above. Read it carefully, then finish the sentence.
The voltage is 1.95 V
